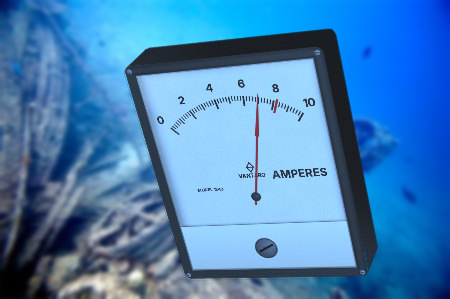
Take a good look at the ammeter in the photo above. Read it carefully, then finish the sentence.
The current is 7 A
